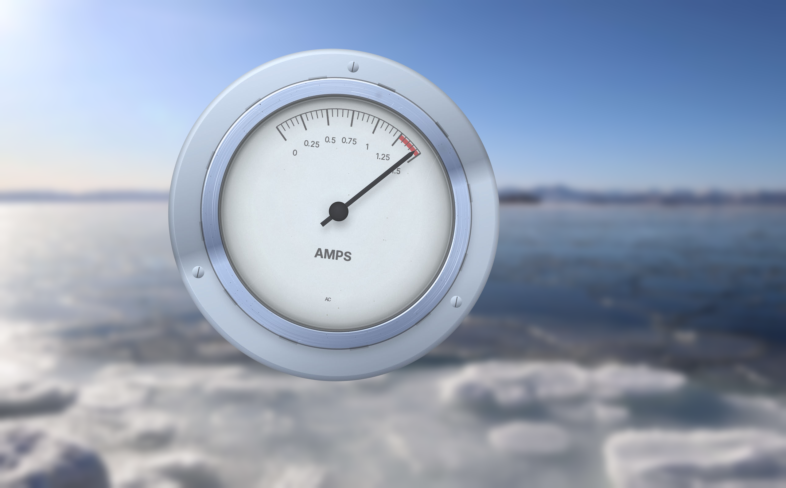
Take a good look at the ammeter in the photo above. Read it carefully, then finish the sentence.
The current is 1.45 A
